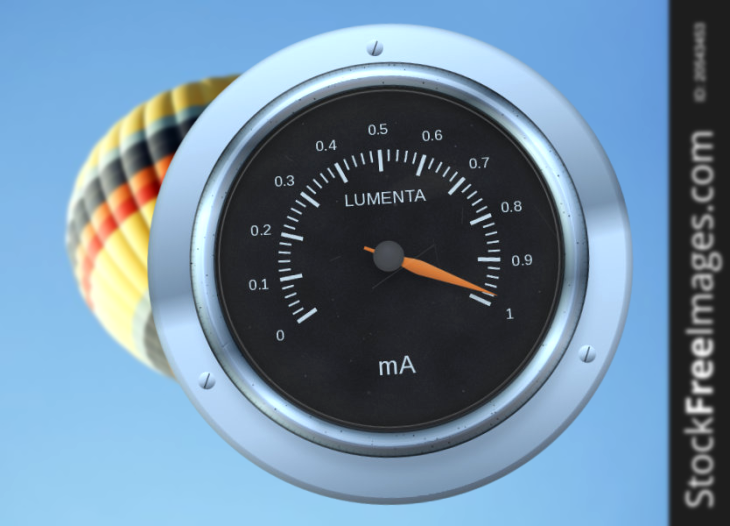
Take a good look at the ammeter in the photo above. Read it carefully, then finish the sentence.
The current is 0.98 mA
